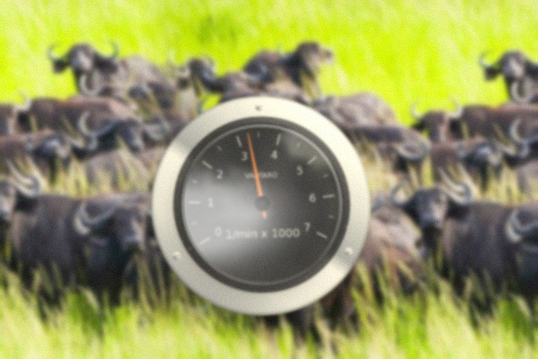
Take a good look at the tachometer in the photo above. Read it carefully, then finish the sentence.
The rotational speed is 3250 rpm
